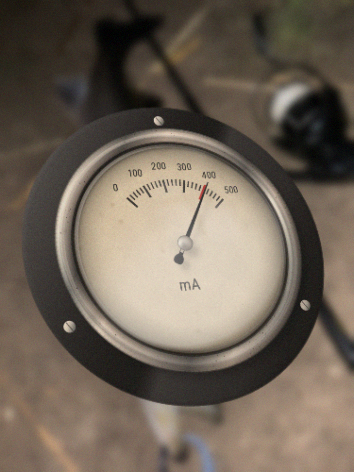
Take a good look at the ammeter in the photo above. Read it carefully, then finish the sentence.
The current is 400 mA
